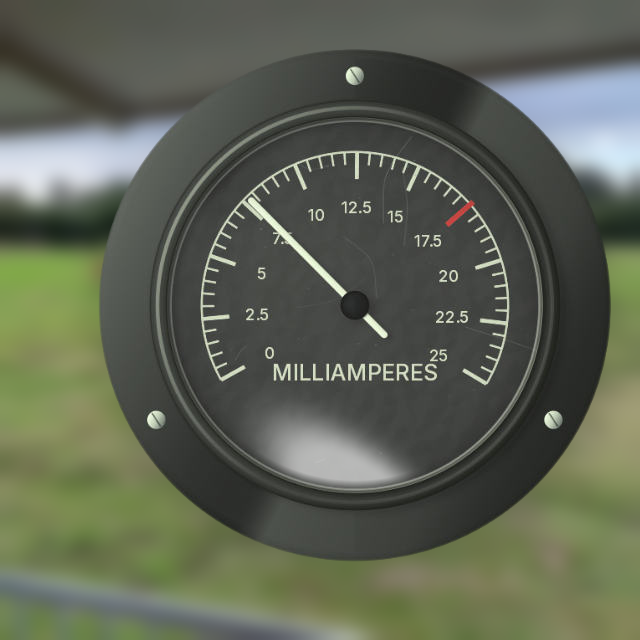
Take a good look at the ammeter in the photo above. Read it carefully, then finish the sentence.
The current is 7.75 mA
